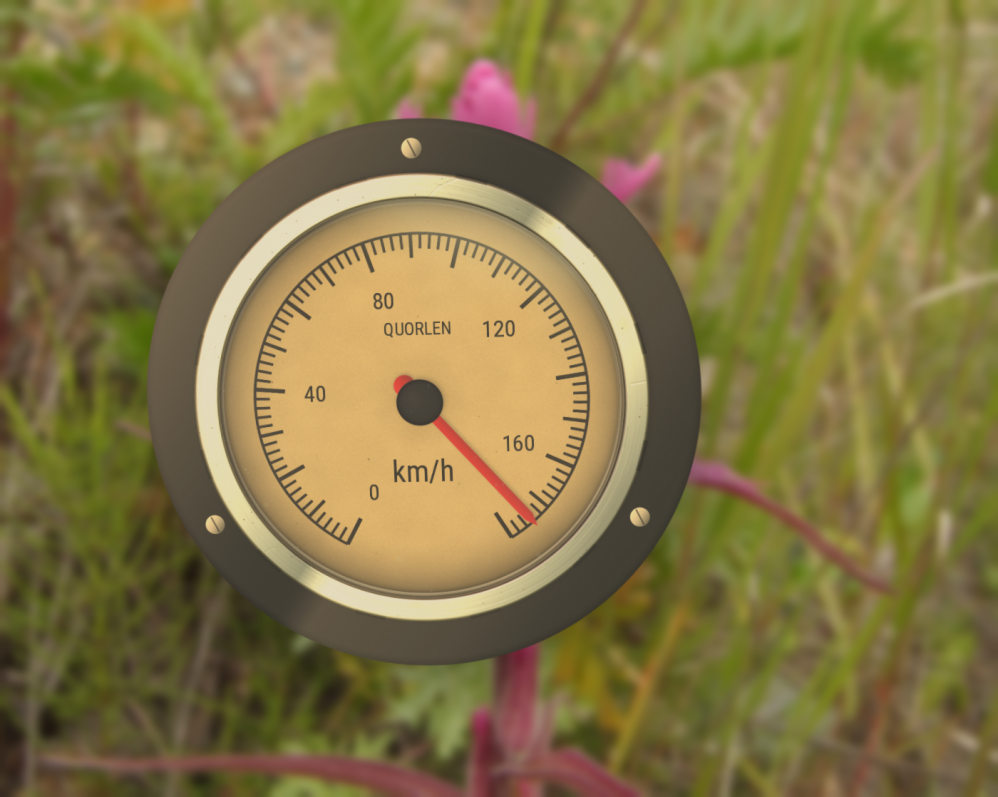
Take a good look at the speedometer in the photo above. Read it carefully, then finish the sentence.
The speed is 174 km/h
